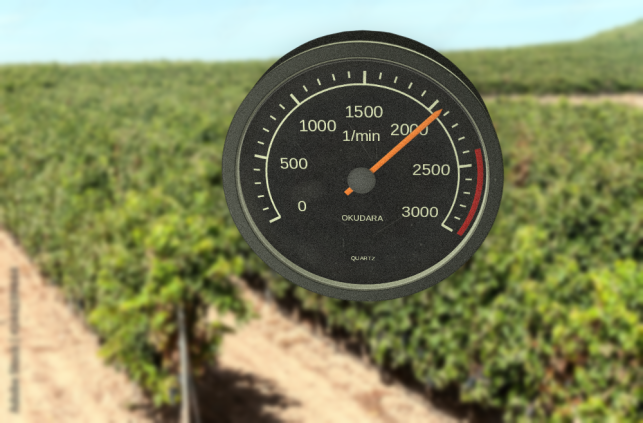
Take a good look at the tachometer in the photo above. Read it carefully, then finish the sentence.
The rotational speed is 2050 rpm
